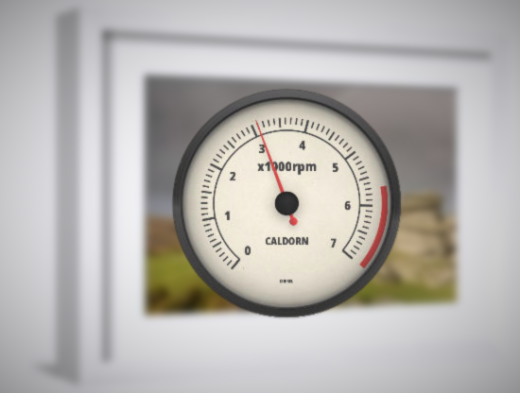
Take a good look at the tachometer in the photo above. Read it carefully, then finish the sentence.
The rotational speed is 3100 rpm
